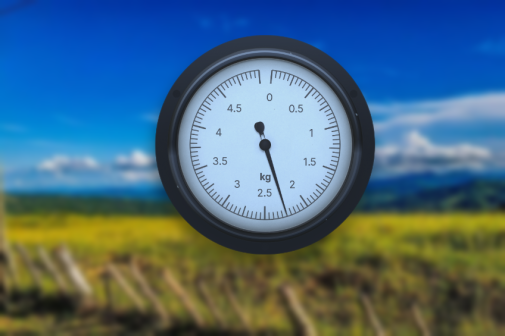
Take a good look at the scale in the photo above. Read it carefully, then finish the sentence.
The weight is 2.25 kg
